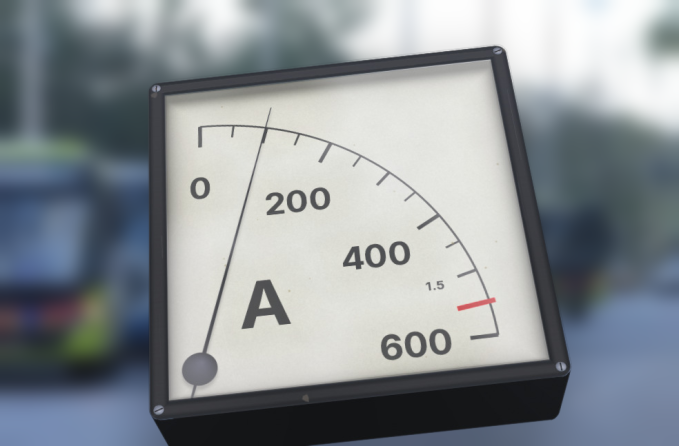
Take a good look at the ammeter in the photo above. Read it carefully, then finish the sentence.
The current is 100 A
